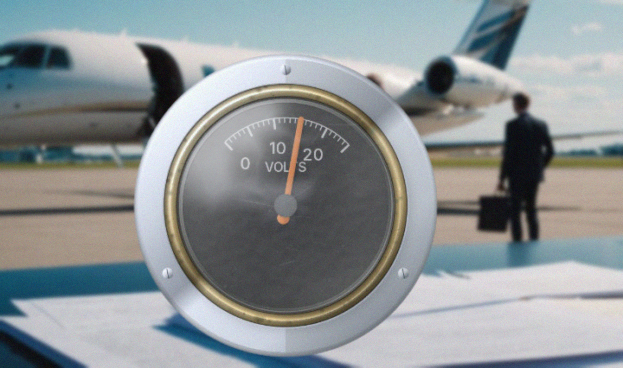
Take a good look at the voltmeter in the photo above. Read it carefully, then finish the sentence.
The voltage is 15 V
